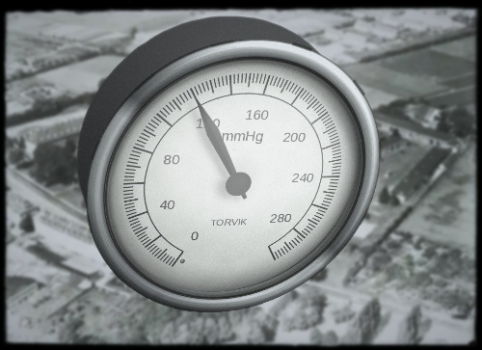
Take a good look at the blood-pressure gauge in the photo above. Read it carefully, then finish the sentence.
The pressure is 120 mmHg
